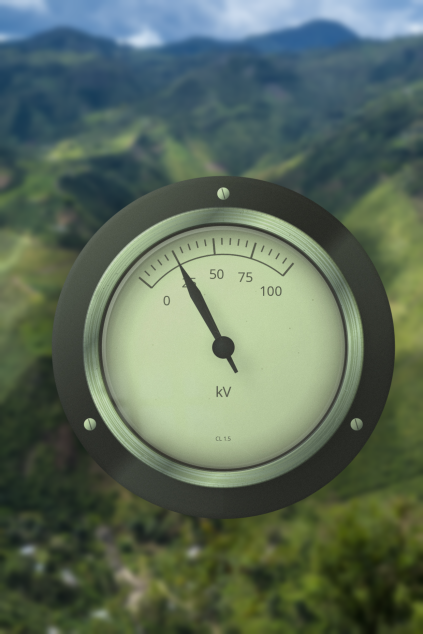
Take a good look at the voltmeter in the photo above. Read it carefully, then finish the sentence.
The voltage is 25 kV
